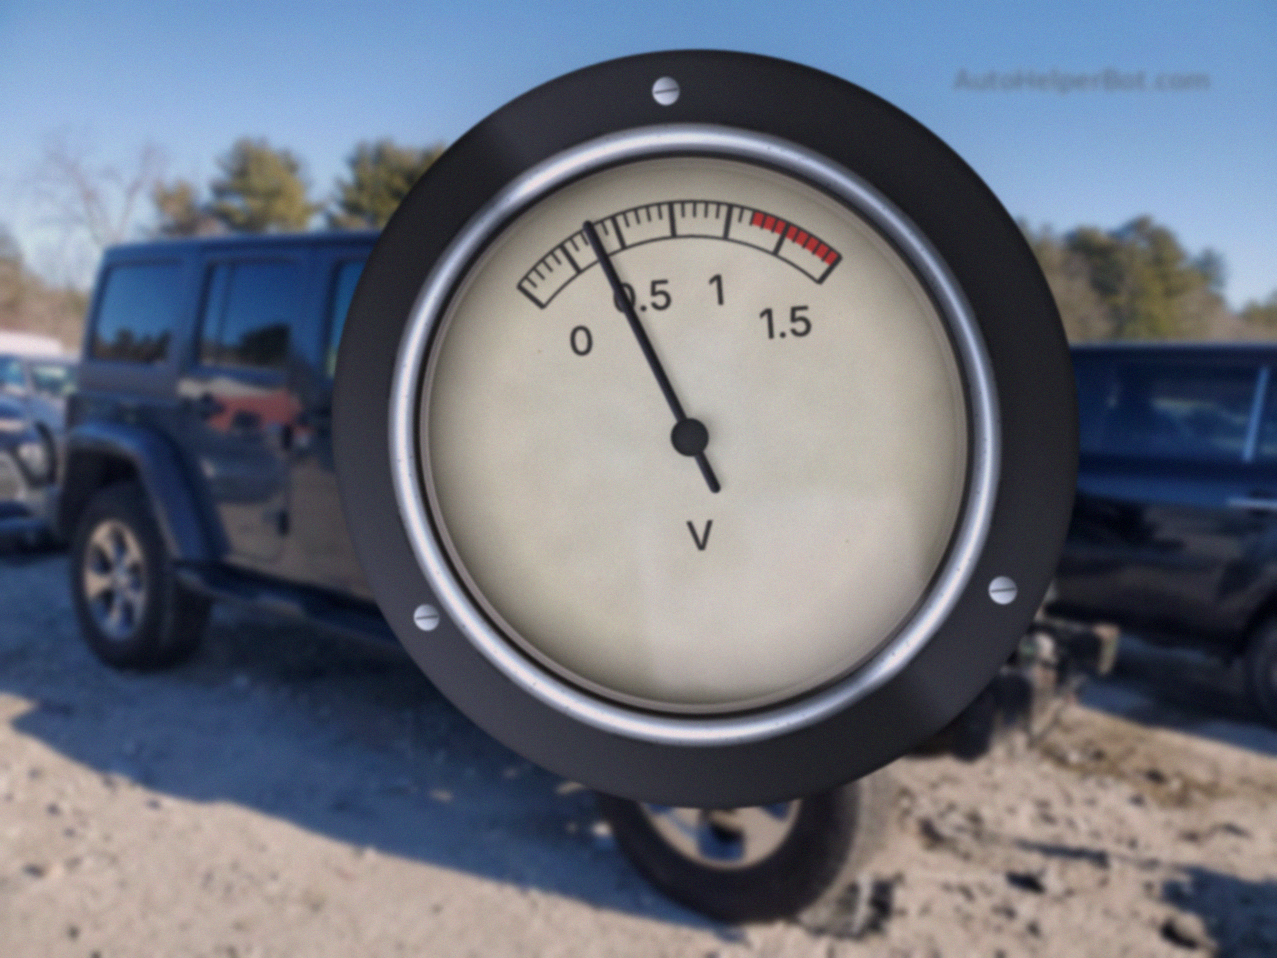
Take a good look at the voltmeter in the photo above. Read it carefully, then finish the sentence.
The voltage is 0.4 V
